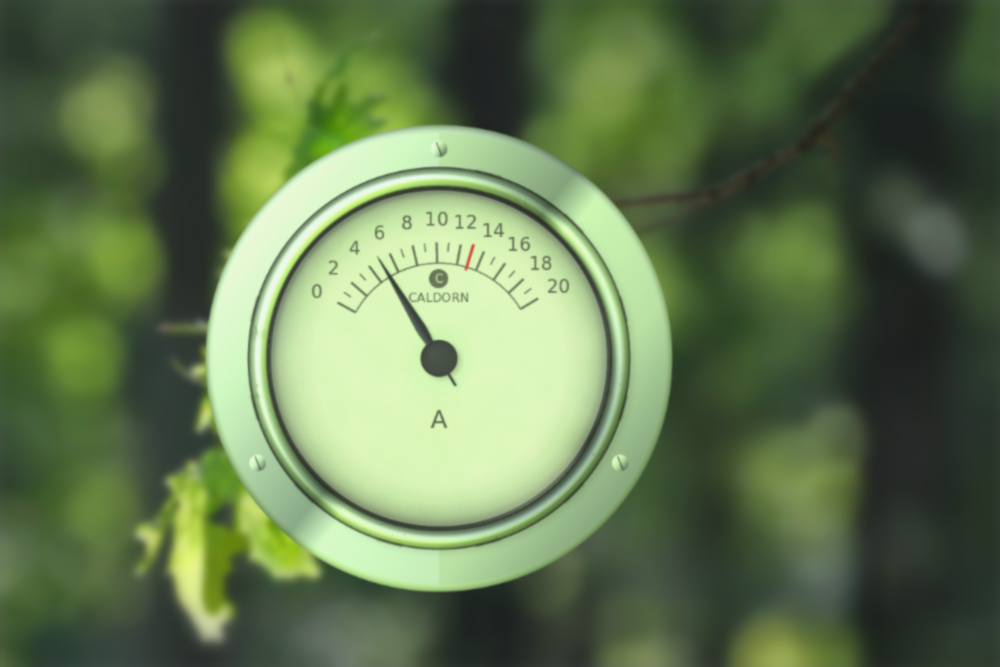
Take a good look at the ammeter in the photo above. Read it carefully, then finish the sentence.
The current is 5 A
